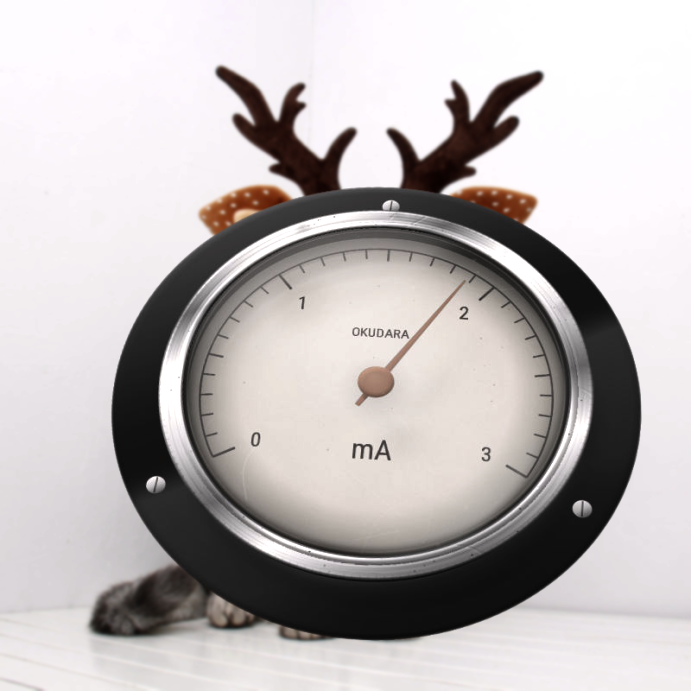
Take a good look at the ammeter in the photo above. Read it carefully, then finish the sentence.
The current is 1.9 mA
